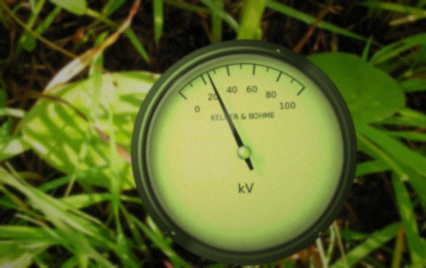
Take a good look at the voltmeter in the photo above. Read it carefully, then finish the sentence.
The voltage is 25 kV
